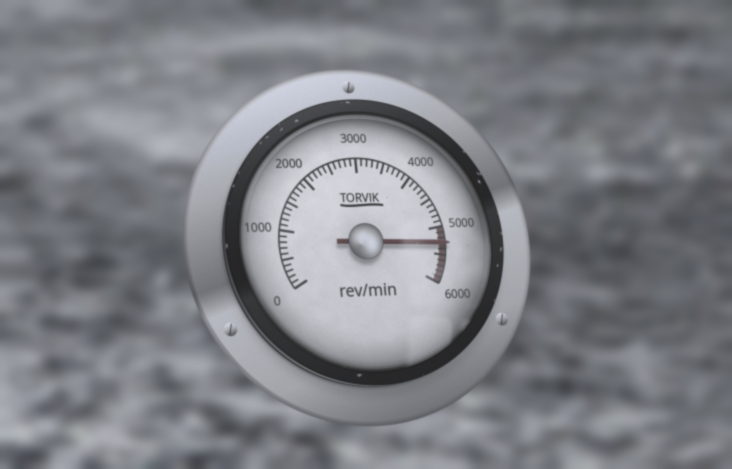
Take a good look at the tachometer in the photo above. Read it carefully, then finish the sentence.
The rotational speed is 5300 rpm
